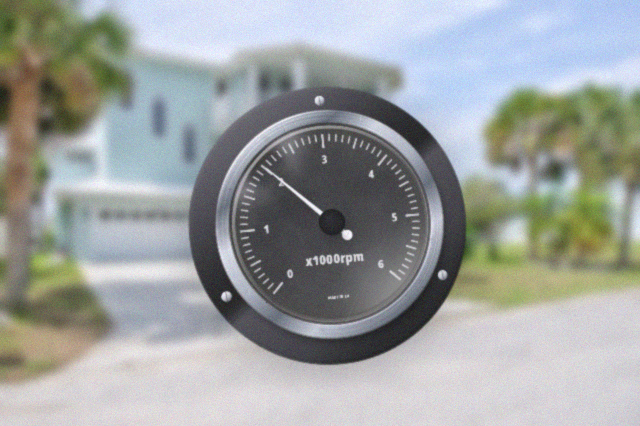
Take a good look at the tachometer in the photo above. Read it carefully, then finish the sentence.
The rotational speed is 2000 rpm
